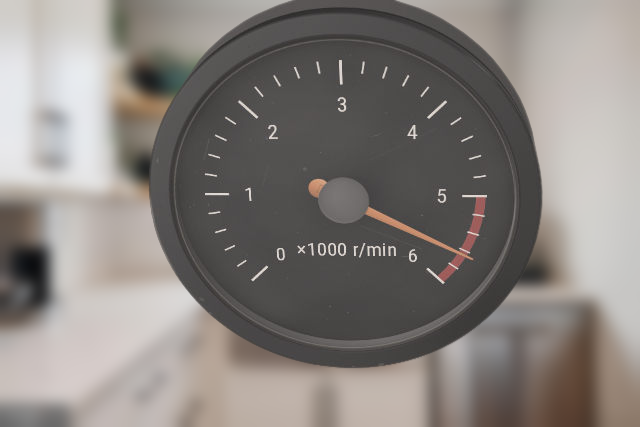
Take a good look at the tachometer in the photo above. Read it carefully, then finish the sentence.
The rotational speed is 5600 rpm
